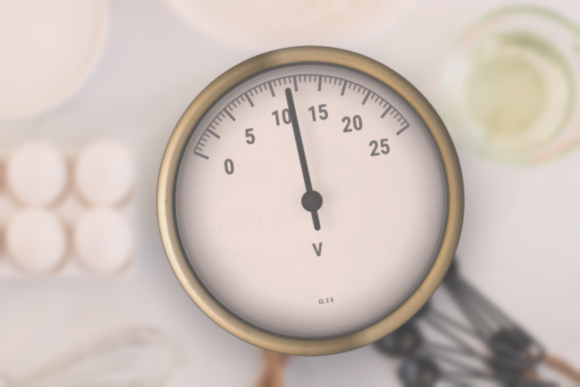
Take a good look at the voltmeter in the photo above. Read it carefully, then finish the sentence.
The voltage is 11.5 V
